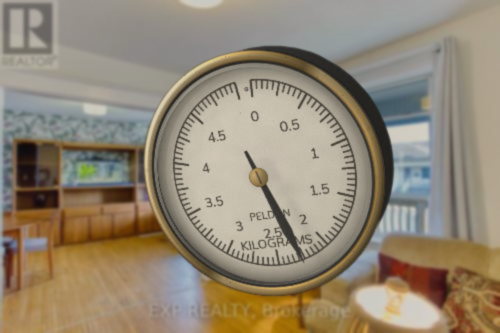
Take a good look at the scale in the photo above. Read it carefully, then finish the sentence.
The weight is 2.25 kg
